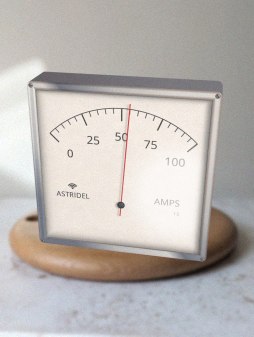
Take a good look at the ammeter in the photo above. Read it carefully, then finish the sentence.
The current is 55 A
